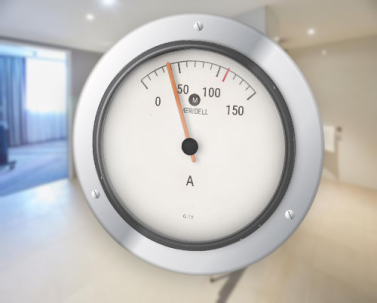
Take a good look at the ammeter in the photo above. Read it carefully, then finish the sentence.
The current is 40 A
